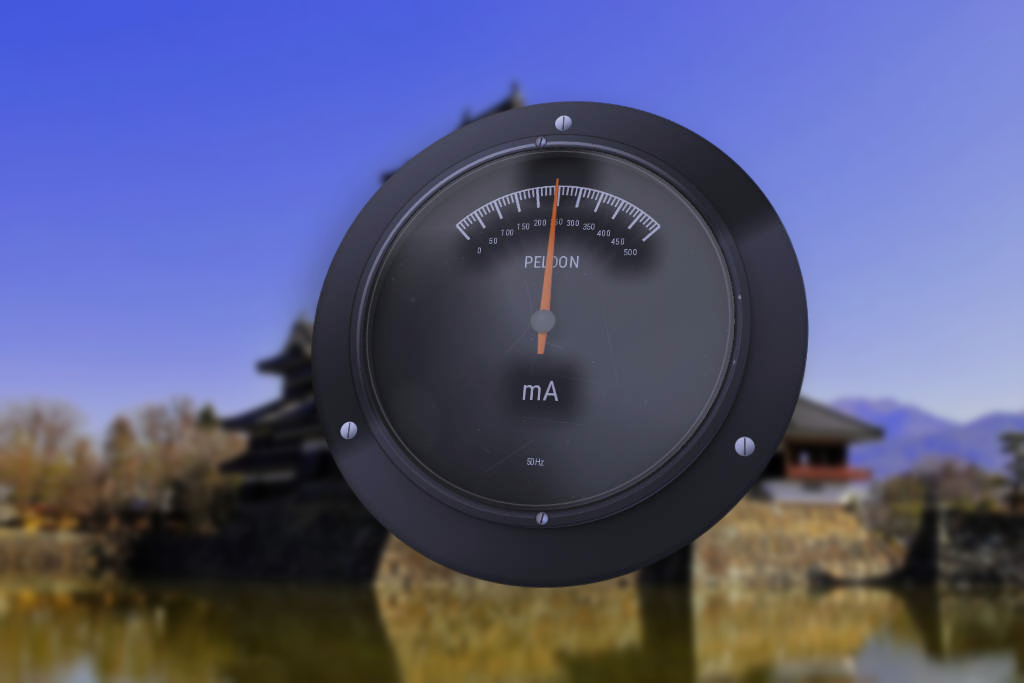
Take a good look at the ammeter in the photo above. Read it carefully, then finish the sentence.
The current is 250 mA
